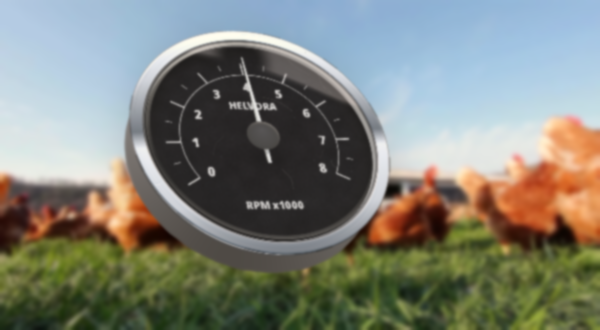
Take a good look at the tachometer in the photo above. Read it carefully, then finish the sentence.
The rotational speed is 4000 rpm
